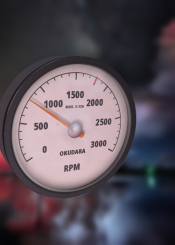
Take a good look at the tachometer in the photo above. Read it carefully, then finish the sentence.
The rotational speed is 800 rpm
